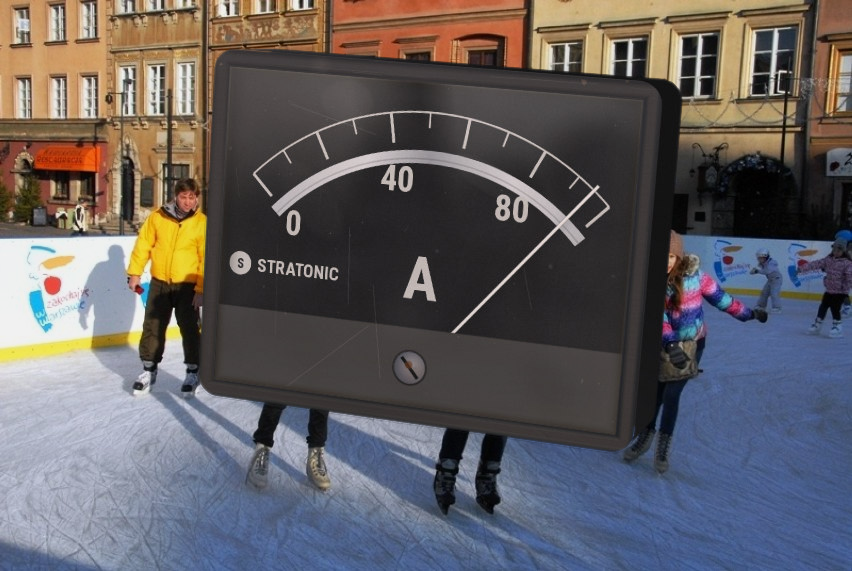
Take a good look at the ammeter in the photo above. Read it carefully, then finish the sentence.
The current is 95 A
